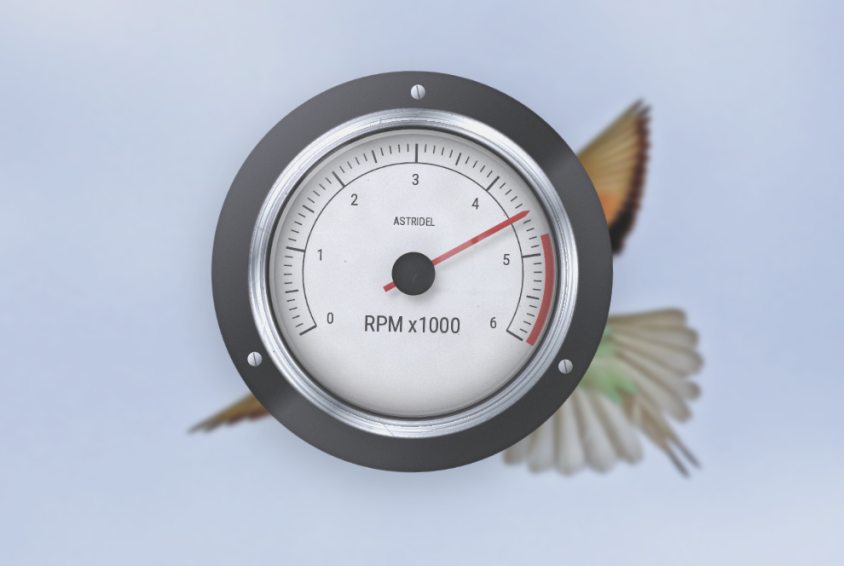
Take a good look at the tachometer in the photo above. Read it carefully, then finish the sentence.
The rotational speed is 4500 rpm
